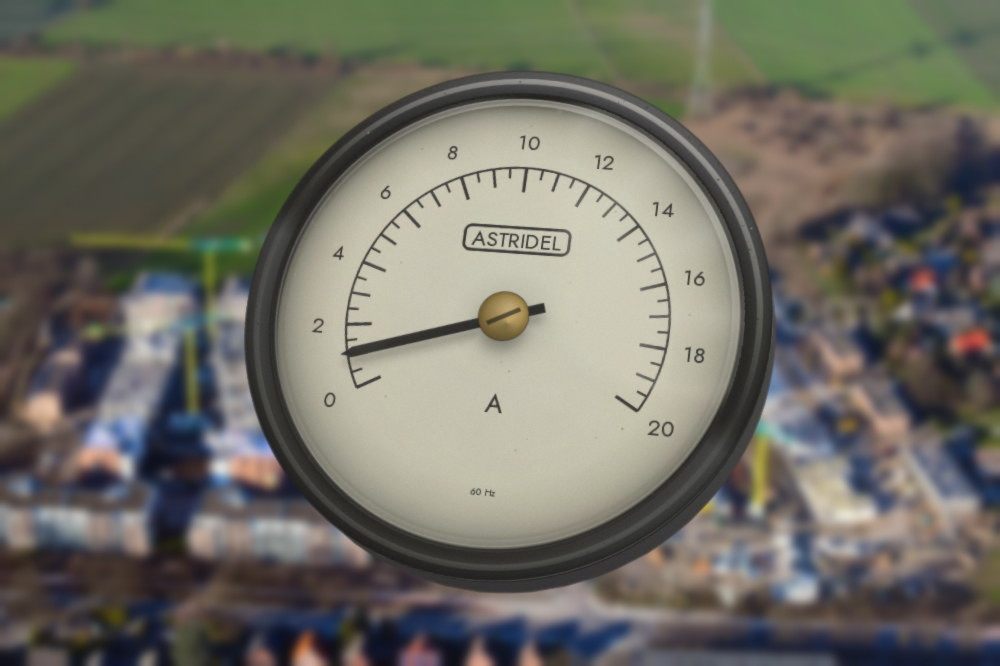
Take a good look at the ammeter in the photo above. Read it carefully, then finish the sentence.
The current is 1 A
